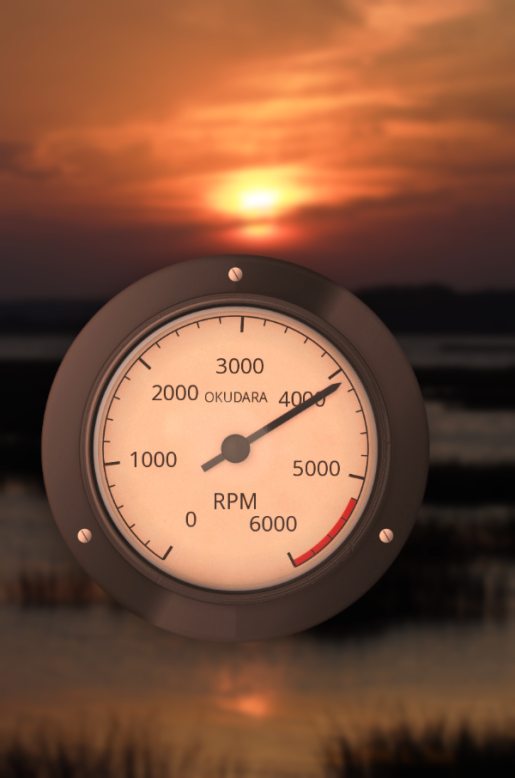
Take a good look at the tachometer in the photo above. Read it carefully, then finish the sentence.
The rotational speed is 4100 rpm
